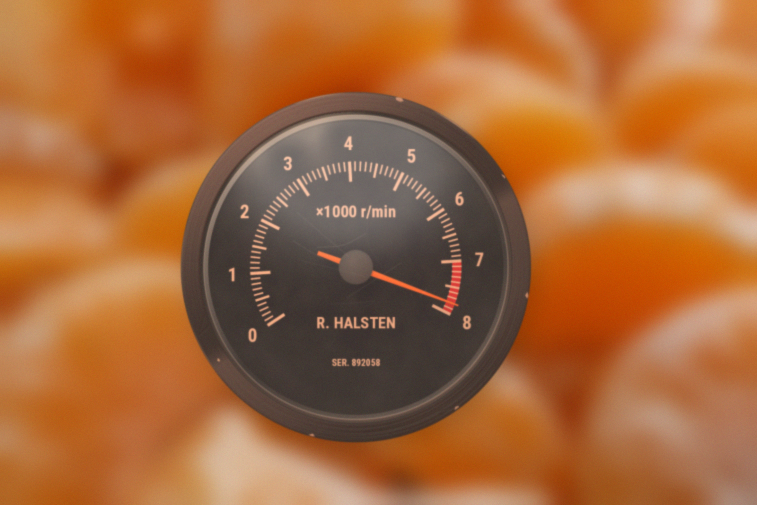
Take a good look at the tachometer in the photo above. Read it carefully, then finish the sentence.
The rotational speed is 7800 rpm
